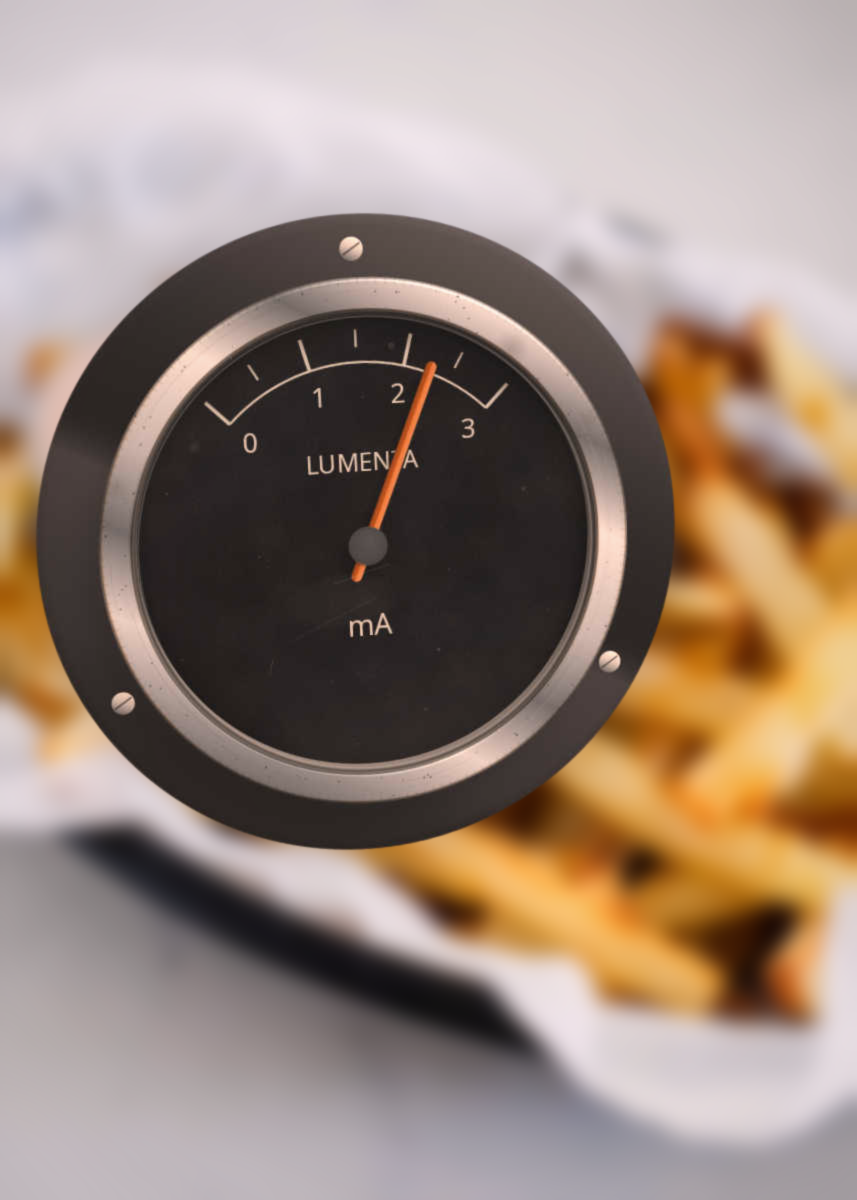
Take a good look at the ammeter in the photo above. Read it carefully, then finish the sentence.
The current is 2.25 mA
